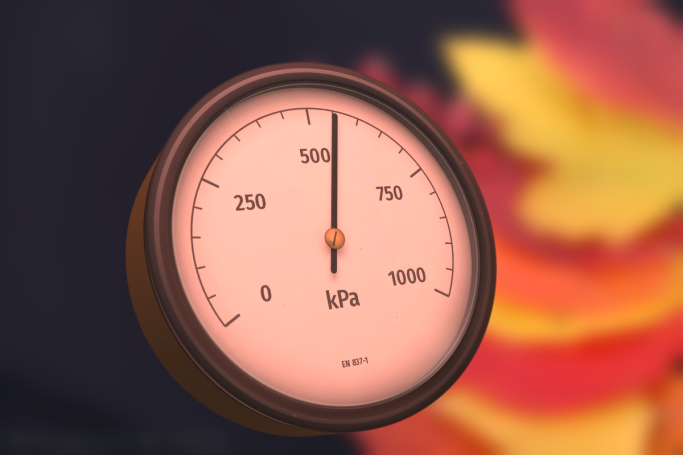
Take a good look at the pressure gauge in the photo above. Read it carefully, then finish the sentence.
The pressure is 550 kPa
